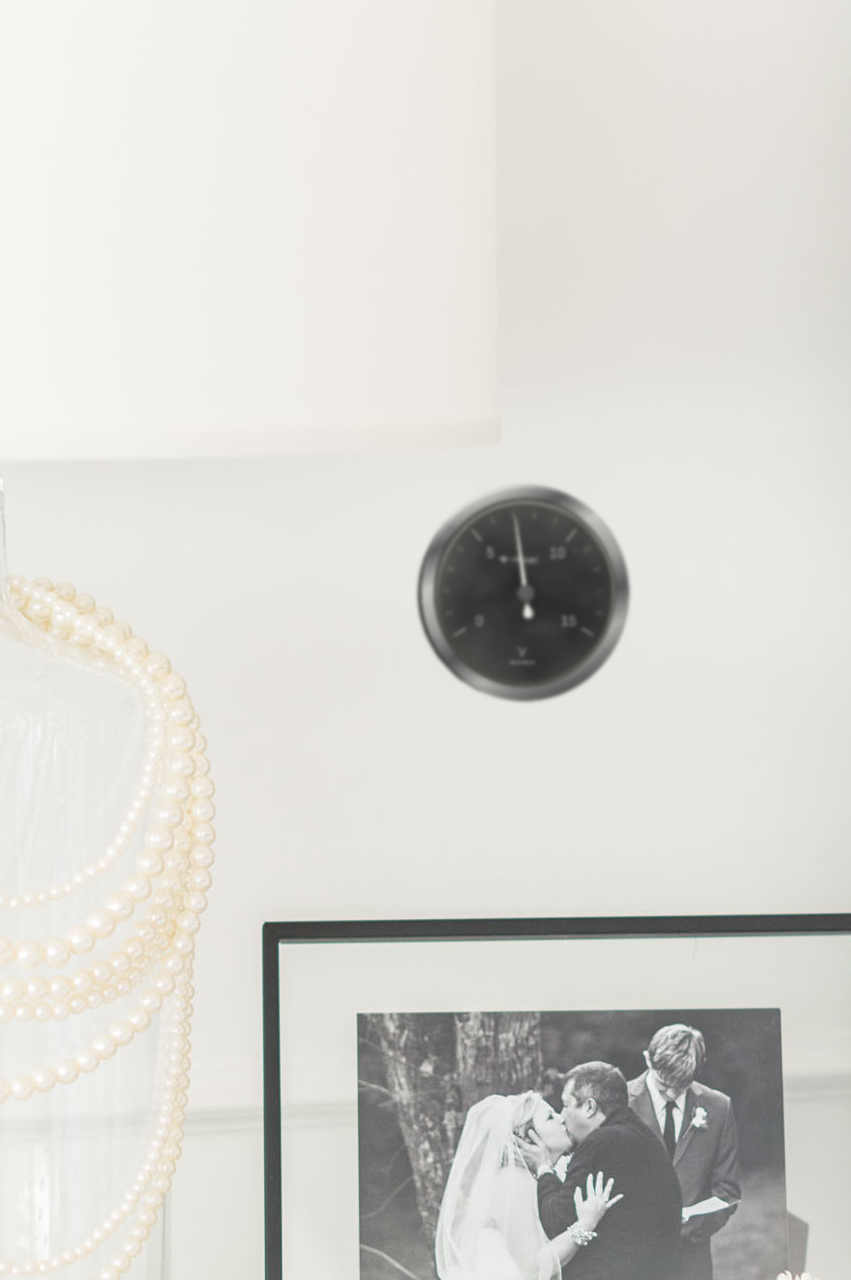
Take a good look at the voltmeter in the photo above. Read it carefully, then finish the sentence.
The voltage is 7 V
